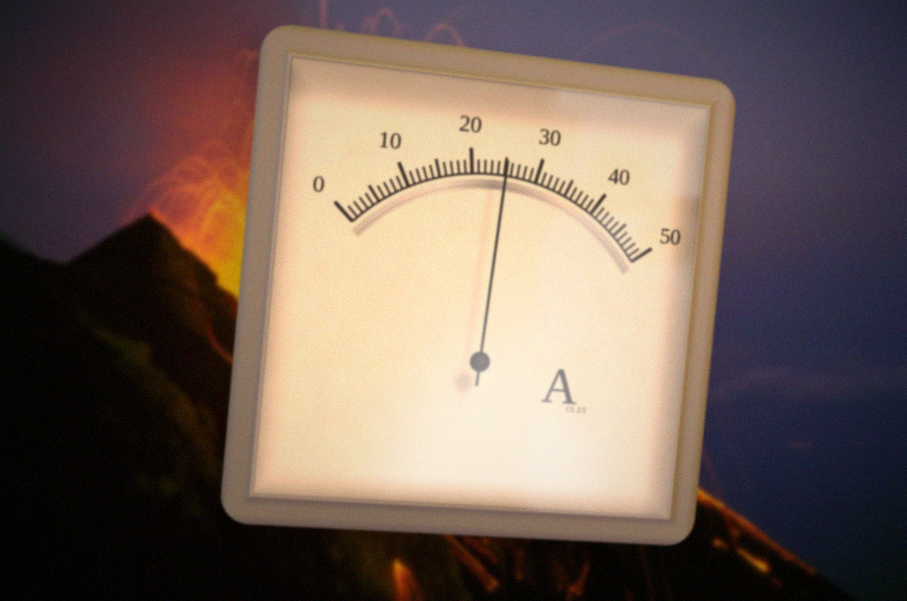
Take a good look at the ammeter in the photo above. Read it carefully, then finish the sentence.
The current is 25 A
